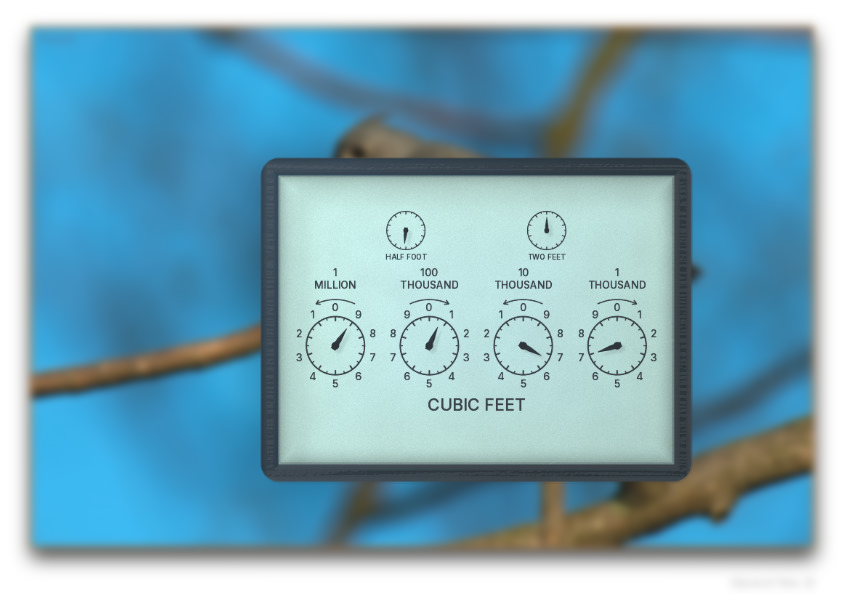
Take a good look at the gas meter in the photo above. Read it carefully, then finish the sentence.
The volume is 906700 ft³
